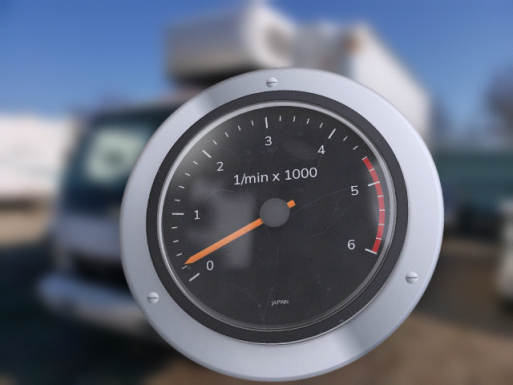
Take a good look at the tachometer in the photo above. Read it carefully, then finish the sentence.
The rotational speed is 200 rpm
